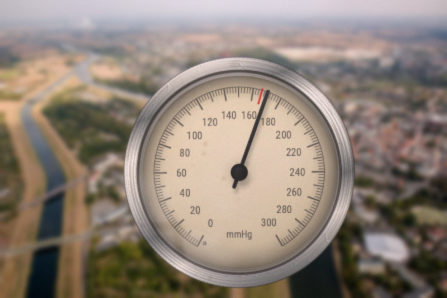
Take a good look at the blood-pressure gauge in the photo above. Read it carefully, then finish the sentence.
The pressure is 170 mmHg
